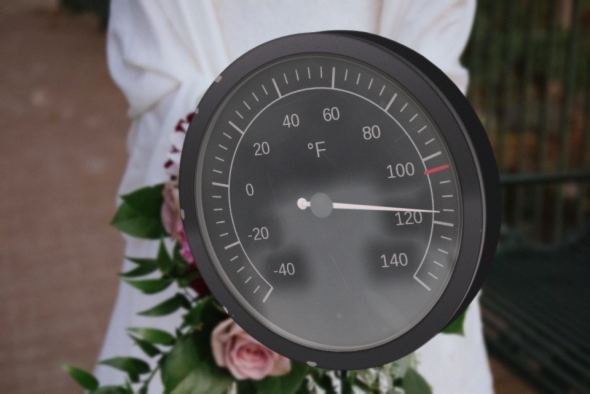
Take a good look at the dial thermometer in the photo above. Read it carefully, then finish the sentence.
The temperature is 116 °F
